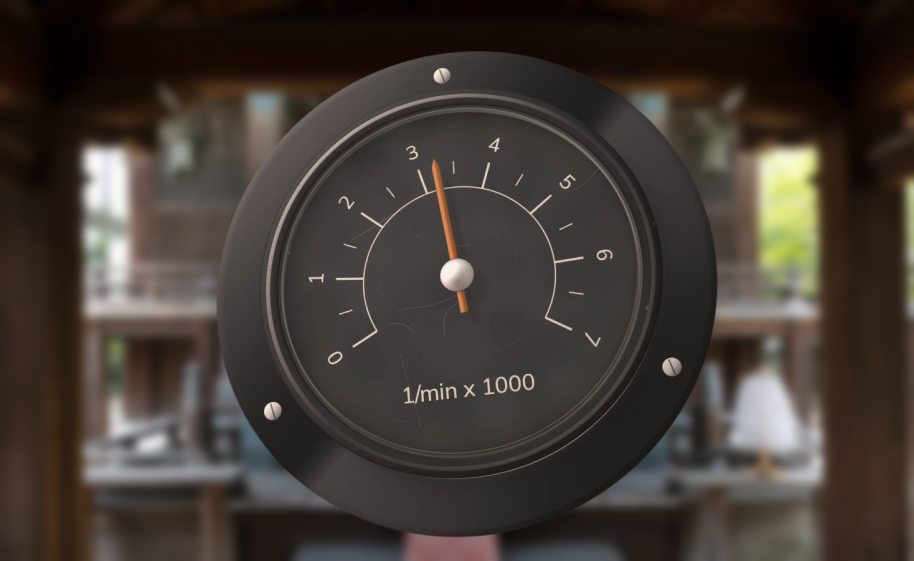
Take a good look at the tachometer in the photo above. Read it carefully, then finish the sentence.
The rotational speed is 3250 rpm
